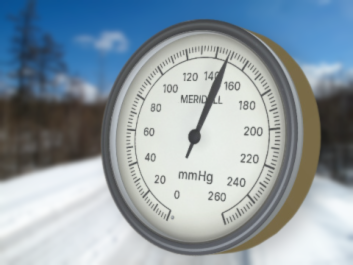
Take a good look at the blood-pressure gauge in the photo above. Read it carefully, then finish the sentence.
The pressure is 150 mmHg
